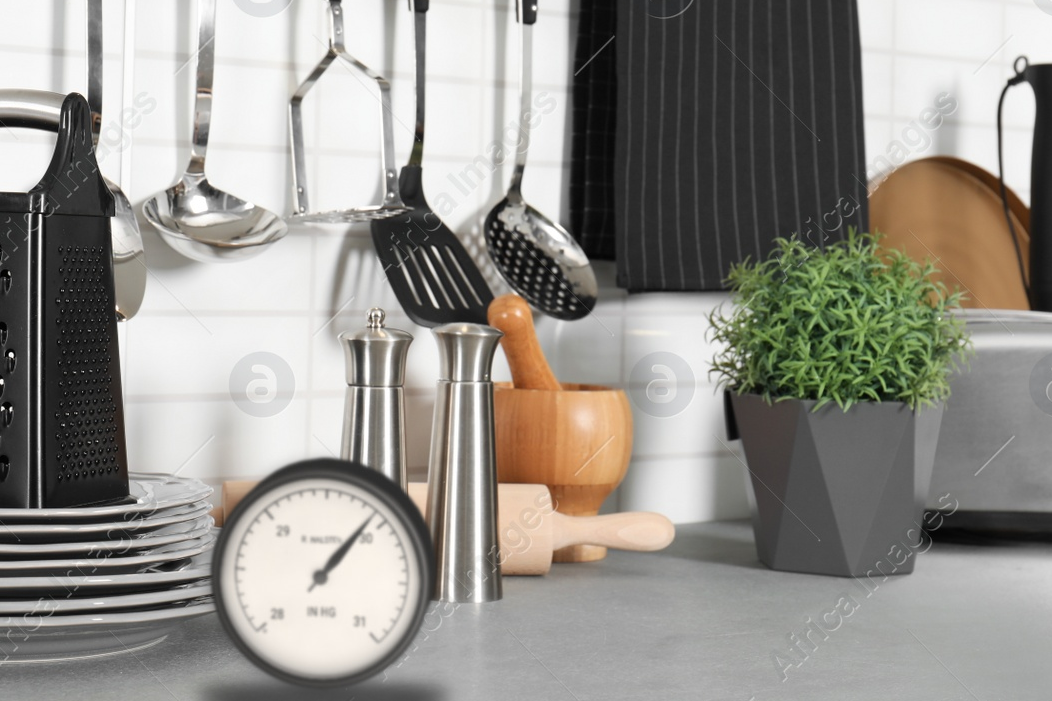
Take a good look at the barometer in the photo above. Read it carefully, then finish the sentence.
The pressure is 29.9 inHg
